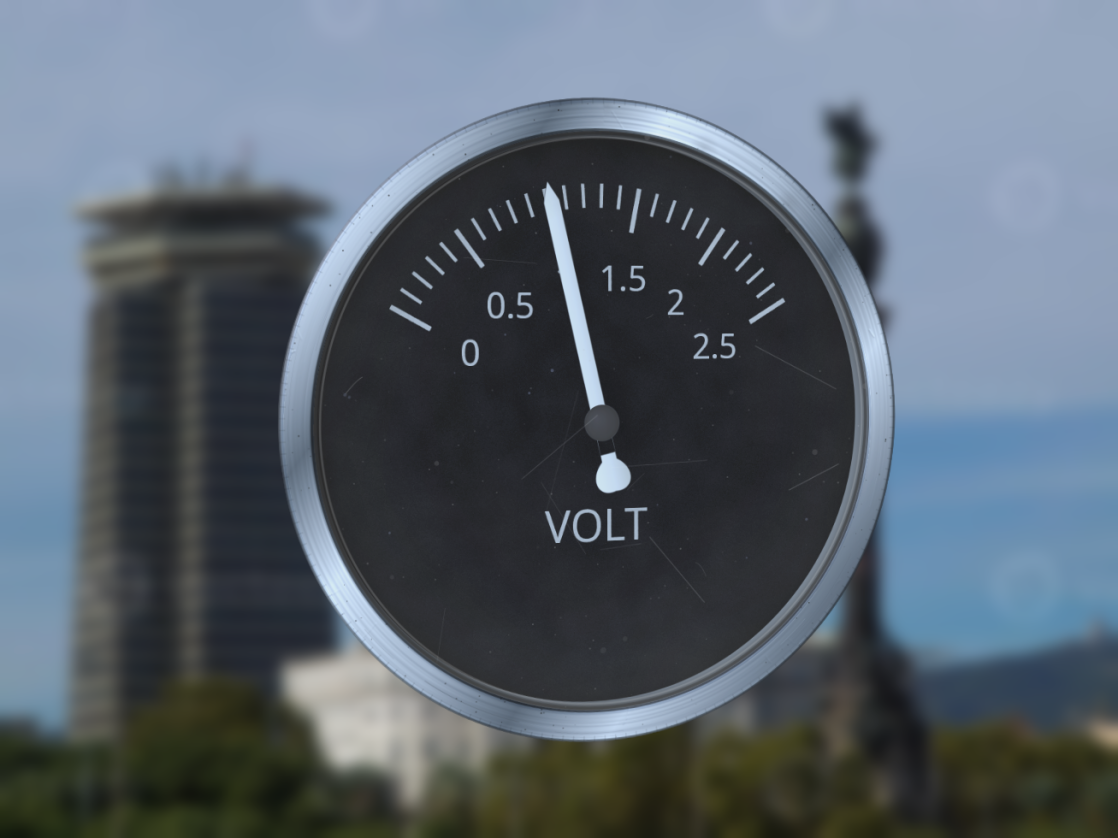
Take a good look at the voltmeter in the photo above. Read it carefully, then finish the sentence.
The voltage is 1 V
